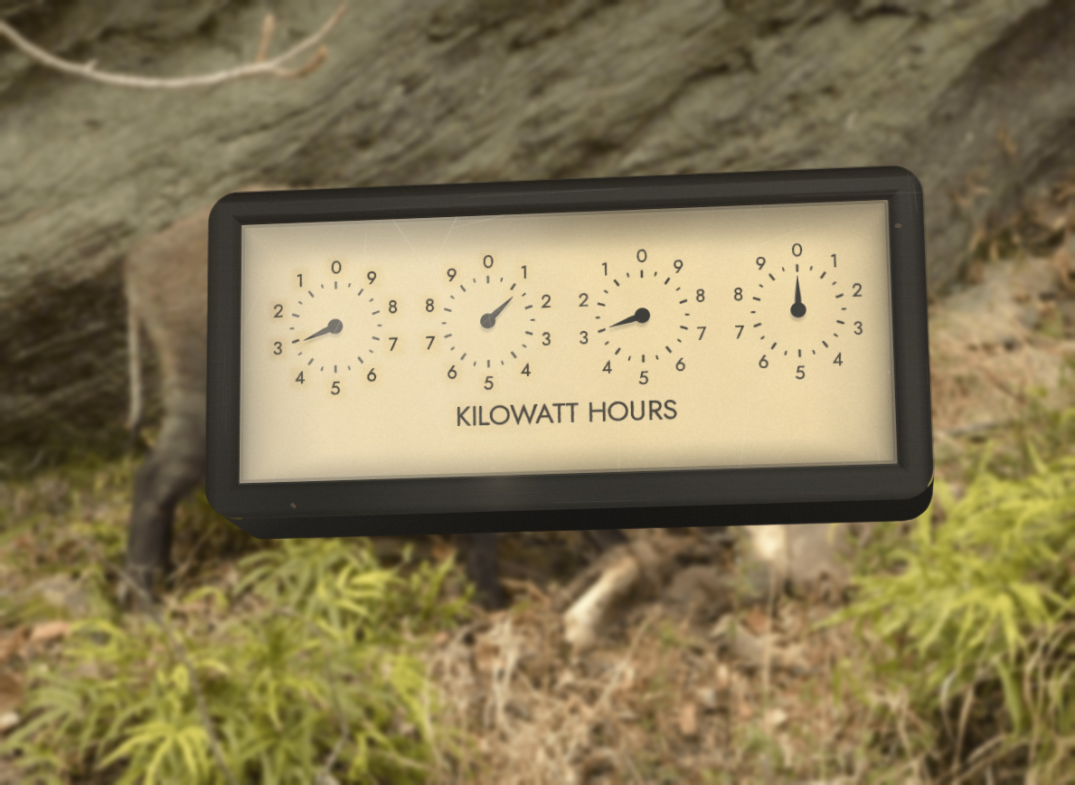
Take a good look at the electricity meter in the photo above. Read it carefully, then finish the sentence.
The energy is 3130 kWh
